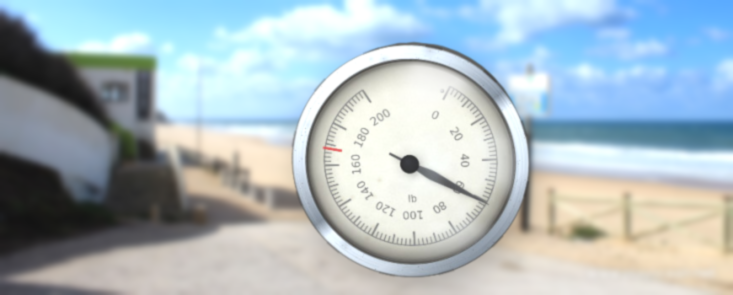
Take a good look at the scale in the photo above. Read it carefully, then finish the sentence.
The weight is 60 lb
